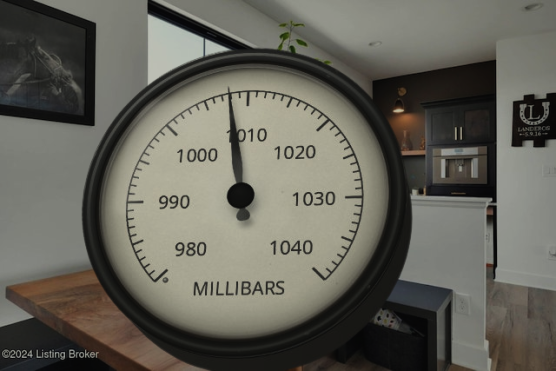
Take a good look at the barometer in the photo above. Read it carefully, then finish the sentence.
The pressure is 1008 mbar
